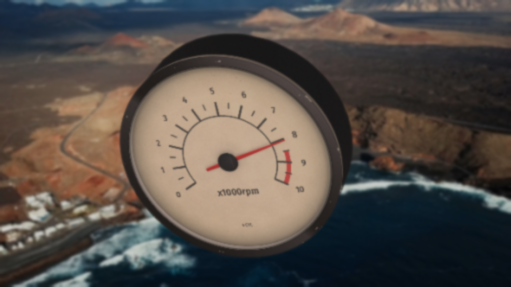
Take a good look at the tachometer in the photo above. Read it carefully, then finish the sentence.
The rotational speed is 8000 rpm
